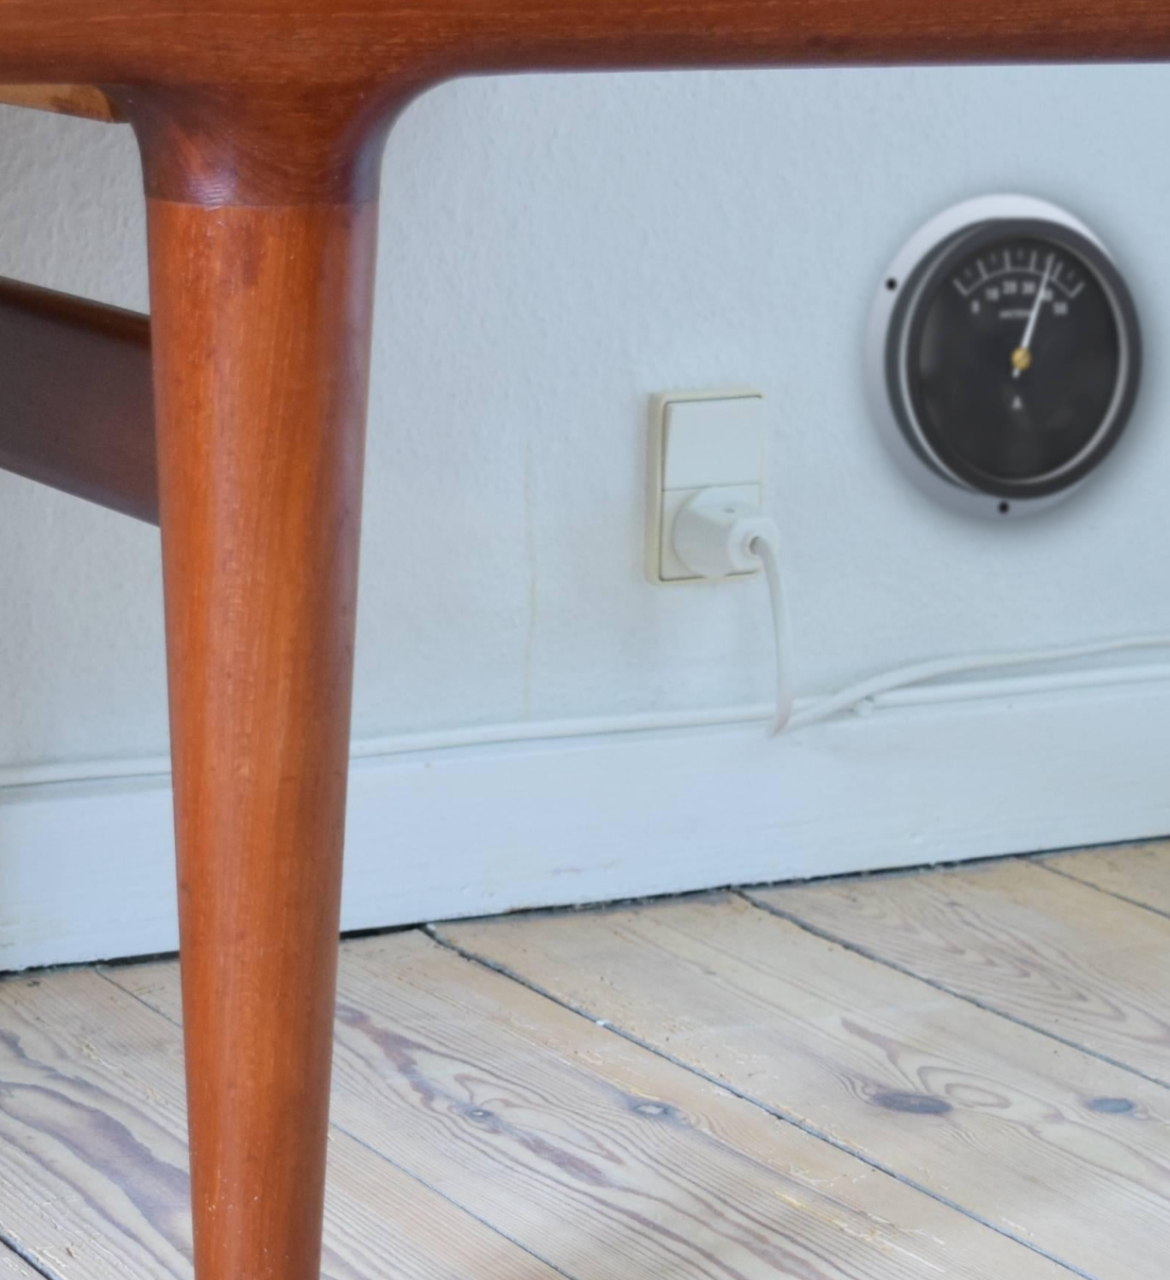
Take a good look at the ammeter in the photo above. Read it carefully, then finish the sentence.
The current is 35 A
